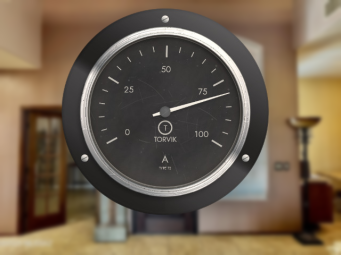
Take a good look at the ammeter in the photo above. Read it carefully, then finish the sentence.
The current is 80 A
